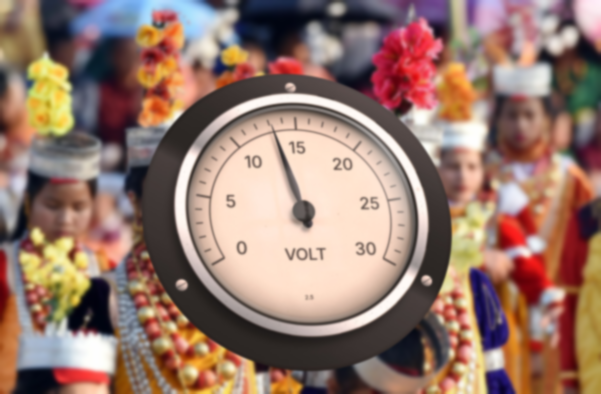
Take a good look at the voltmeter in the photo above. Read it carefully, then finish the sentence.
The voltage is 13 V
